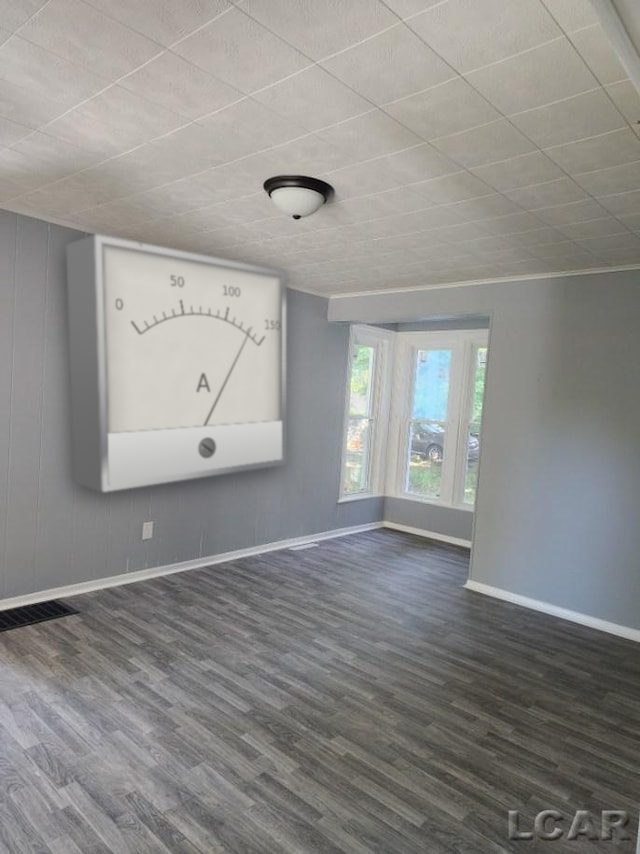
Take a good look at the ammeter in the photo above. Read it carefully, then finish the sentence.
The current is 130 A
